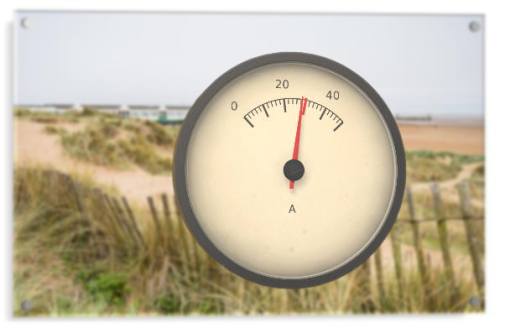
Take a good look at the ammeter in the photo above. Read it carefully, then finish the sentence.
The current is 28 A
